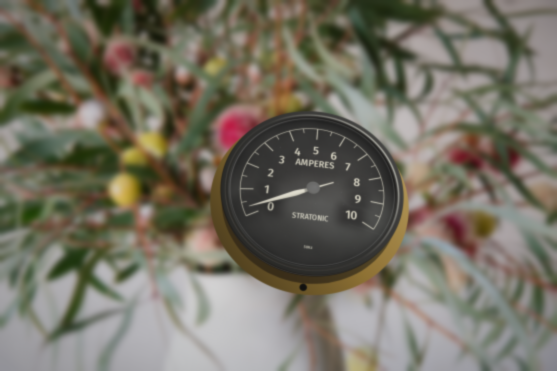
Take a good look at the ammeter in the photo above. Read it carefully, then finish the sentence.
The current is 0.25 A
